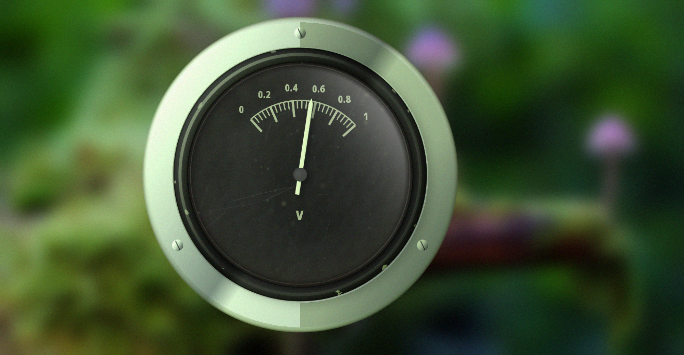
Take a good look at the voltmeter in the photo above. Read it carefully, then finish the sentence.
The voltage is 0.56 V
